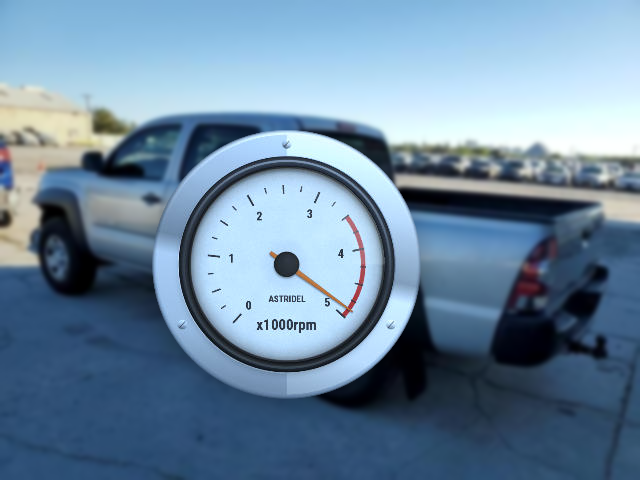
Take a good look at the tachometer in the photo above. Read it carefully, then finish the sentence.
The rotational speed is 4875 rpm
